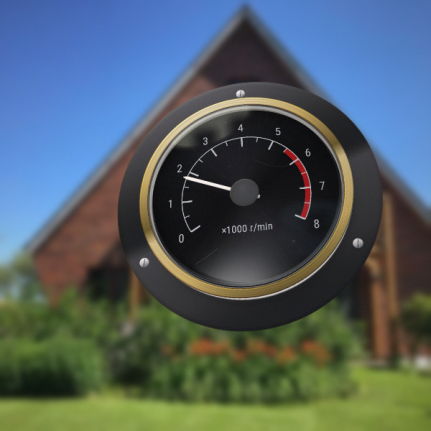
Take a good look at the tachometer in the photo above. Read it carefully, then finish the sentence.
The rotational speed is 1750 rpm
